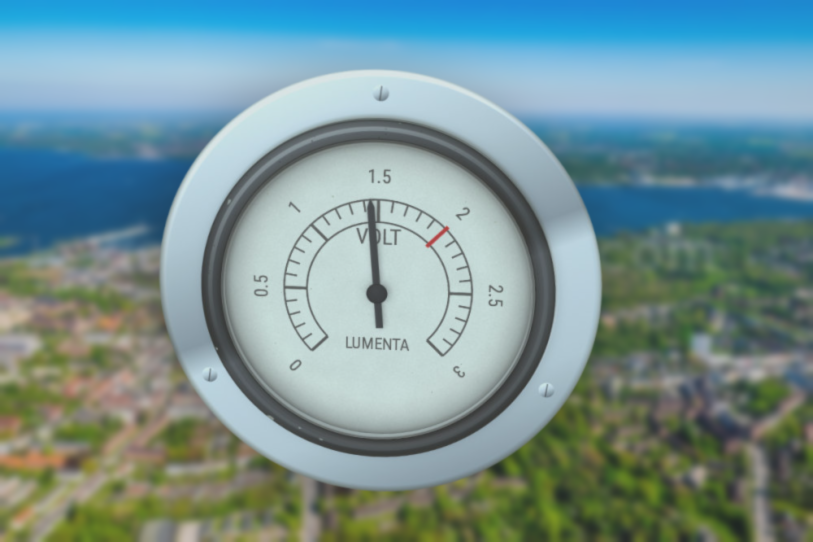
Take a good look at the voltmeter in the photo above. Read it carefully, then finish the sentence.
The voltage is 1.45 V
